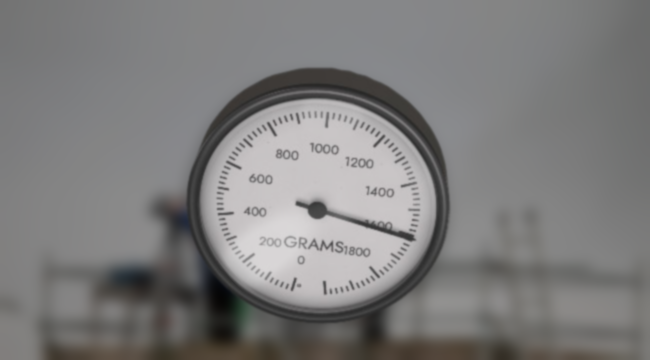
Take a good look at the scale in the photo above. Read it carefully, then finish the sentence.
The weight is 1600 g
